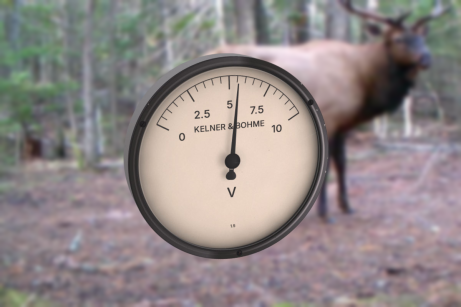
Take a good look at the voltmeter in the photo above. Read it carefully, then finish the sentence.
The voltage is 5.5 V
